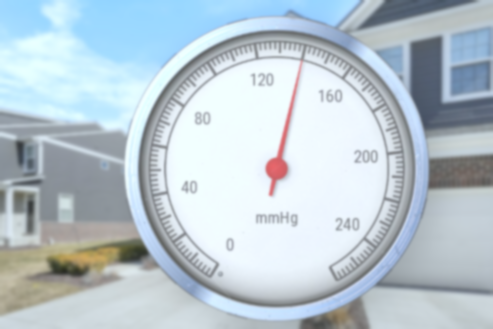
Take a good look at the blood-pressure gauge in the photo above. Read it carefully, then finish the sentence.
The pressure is 140 mmHg
